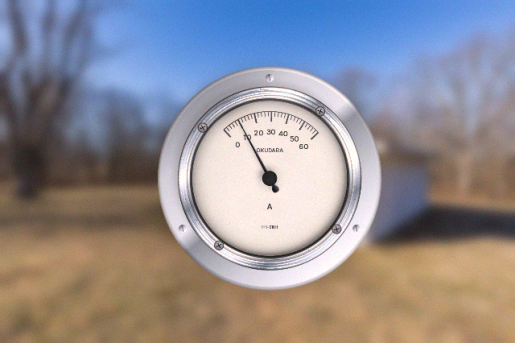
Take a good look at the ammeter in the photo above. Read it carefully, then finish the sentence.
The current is 10 A
